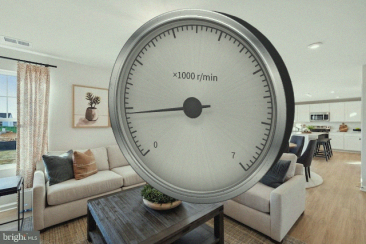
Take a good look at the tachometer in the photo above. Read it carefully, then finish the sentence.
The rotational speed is 900 rpm
